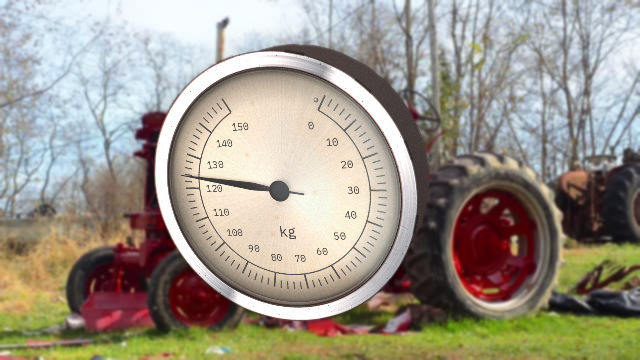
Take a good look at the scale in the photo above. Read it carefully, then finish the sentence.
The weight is 124 kg
